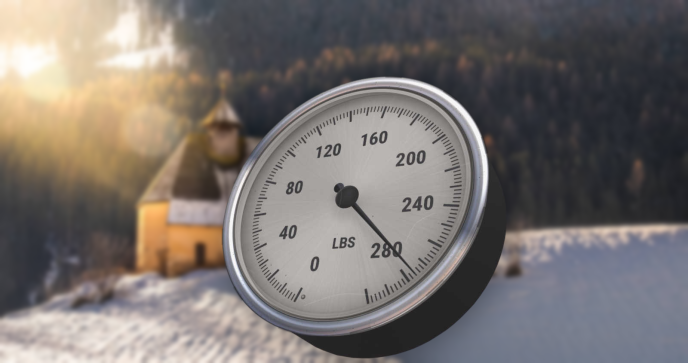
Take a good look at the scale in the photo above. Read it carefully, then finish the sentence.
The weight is 276 lb
